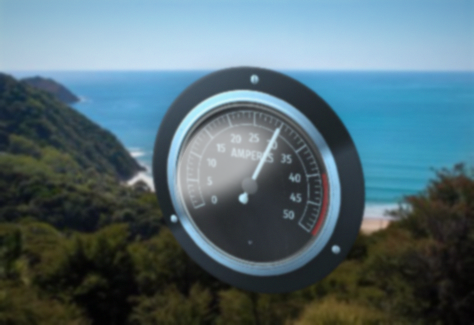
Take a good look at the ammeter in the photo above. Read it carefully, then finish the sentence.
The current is 30 A
